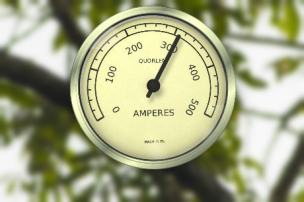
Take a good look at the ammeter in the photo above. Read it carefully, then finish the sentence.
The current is 310 A
